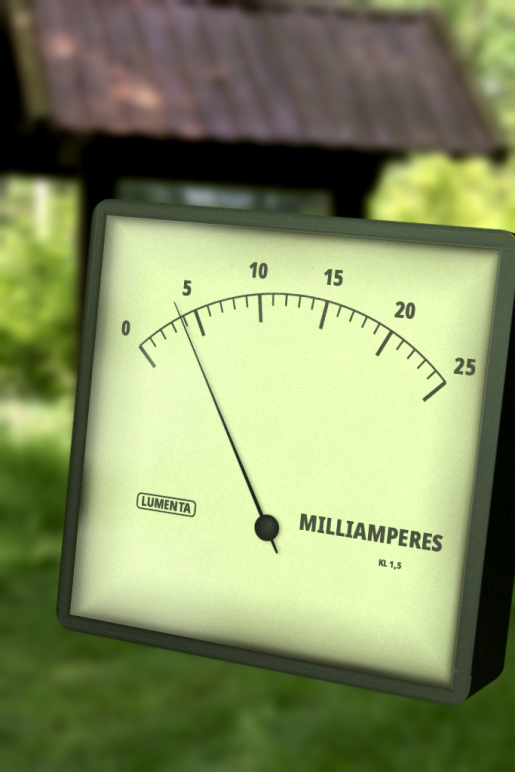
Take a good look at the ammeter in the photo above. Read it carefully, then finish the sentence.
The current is 4 mA
